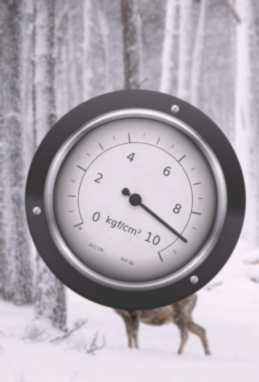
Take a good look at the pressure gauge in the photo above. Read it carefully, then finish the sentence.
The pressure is 9 kg/cm²
